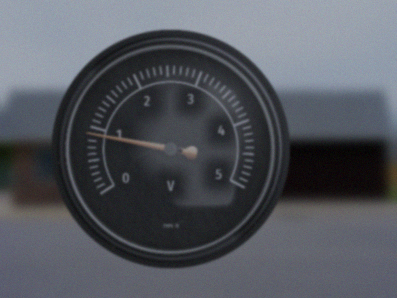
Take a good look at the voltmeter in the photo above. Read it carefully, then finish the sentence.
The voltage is 0.9 V
